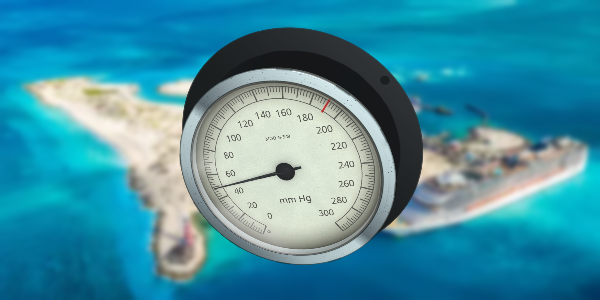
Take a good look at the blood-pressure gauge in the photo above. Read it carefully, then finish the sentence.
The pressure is 50 mmHg
